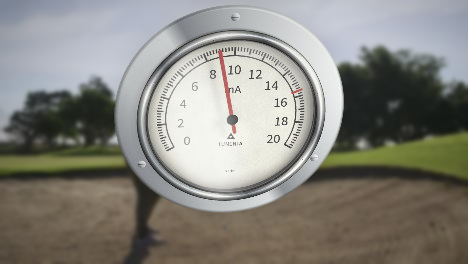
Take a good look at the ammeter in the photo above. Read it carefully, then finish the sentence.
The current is 9 mA
